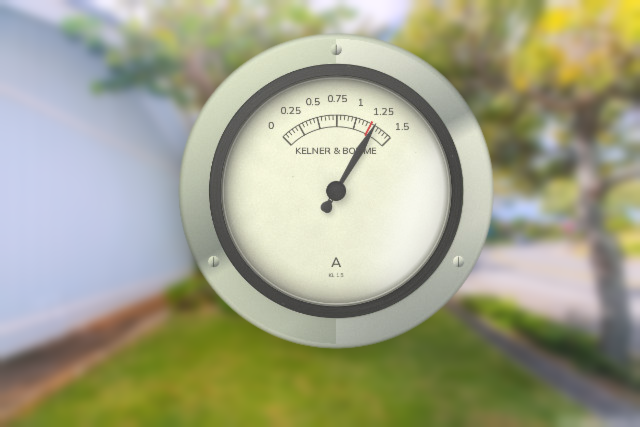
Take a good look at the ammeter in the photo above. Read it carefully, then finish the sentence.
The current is 1.25 A
